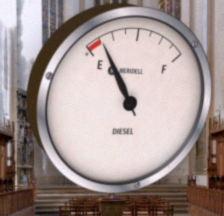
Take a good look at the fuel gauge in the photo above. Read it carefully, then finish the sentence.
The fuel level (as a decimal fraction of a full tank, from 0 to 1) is 0.125
